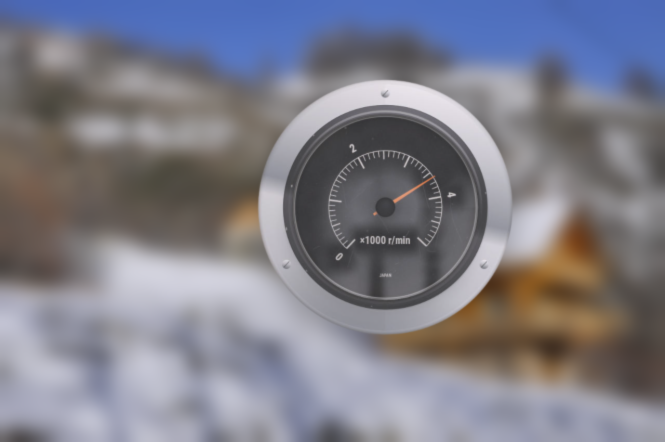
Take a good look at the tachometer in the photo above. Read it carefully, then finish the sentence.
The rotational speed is 3600 rpm
